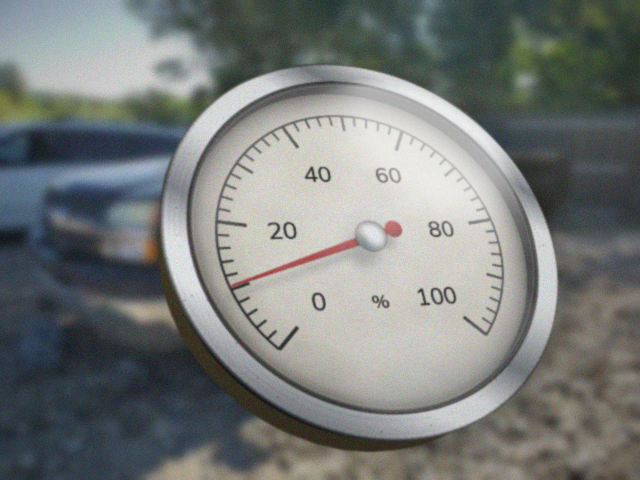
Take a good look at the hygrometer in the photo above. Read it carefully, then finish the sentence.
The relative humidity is 10 %
